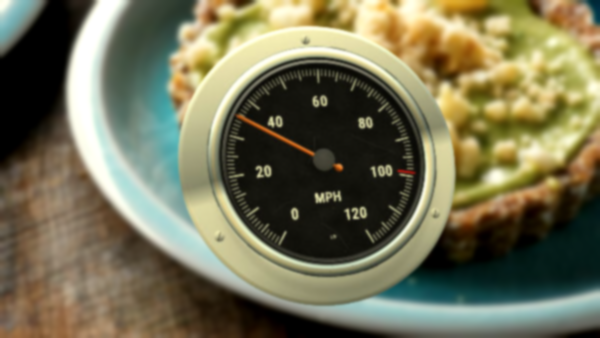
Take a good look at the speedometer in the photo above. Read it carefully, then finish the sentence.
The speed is 35 mph
